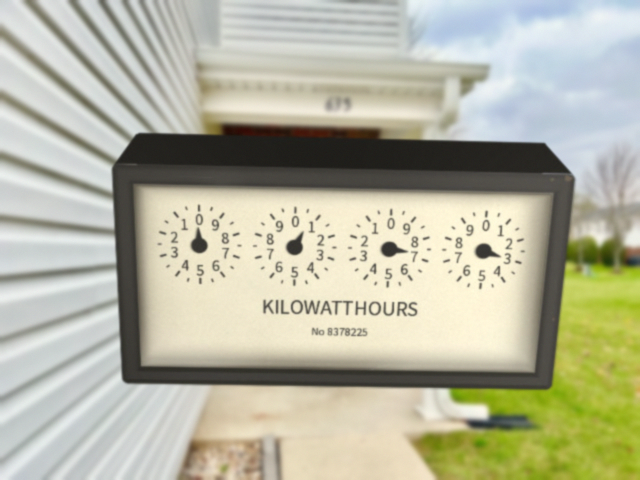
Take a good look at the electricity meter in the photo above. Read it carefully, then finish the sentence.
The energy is 73 kWh
